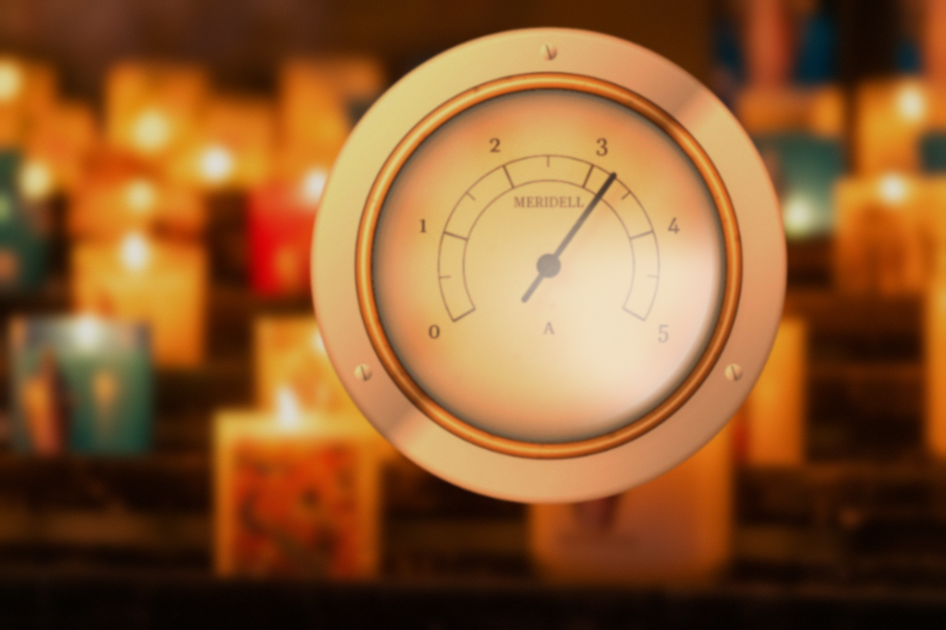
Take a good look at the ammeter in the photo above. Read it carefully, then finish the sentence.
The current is 3.25 A
